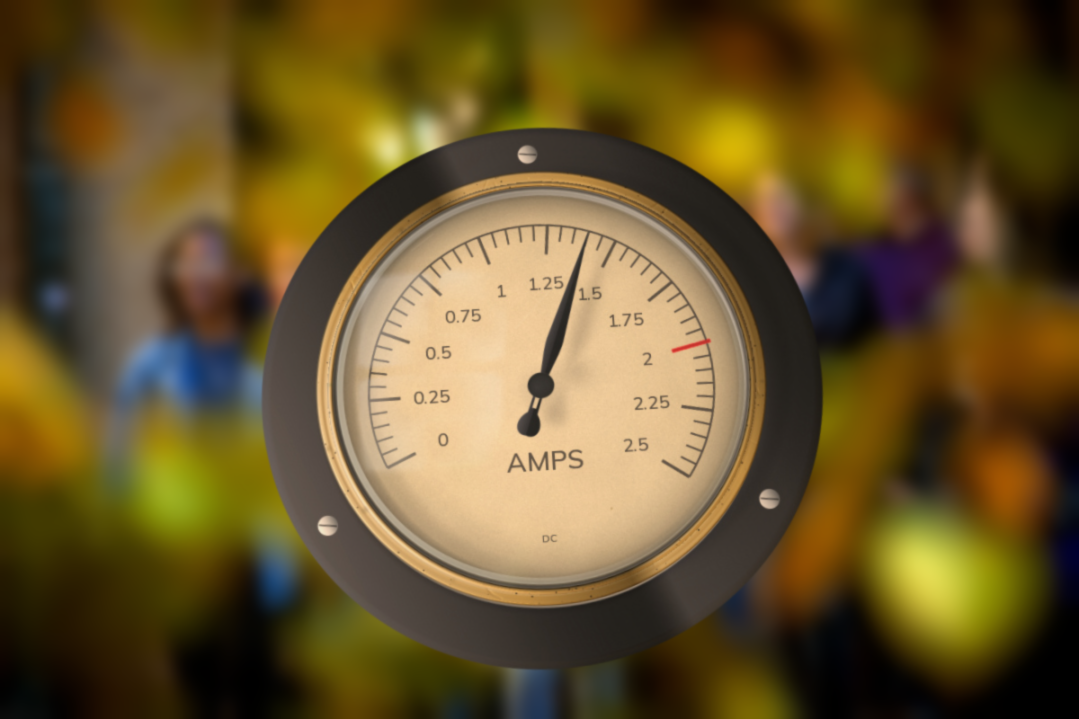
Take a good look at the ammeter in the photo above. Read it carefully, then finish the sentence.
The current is 1.4 A
